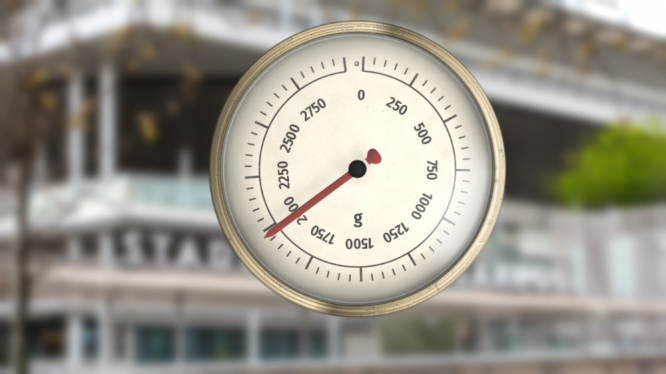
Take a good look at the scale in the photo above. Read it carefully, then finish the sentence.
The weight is 1975 g
